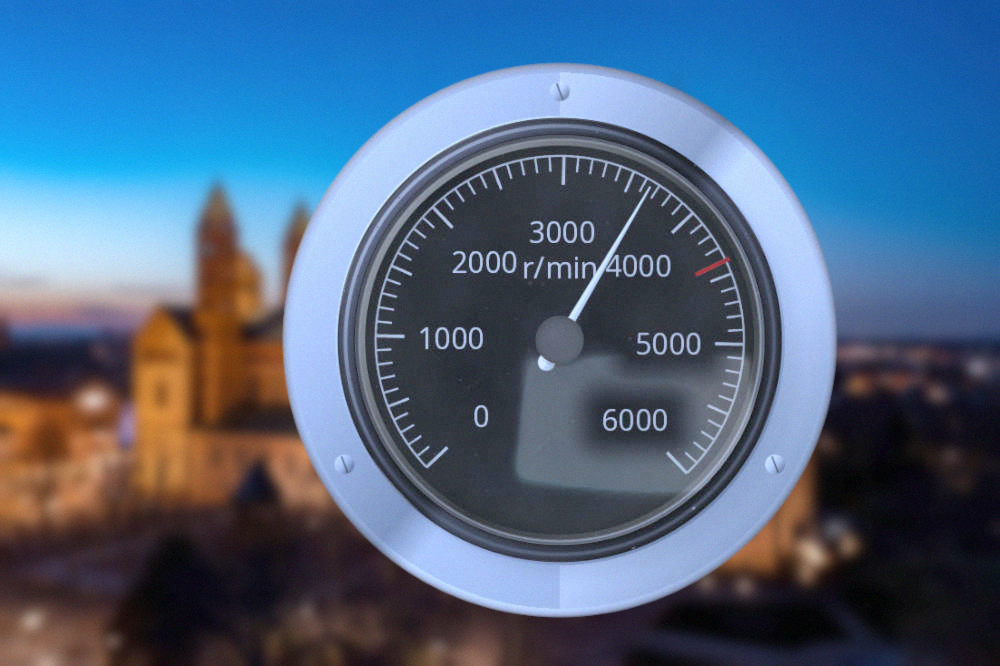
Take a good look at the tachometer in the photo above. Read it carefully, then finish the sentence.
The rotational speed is 3650 rpm
